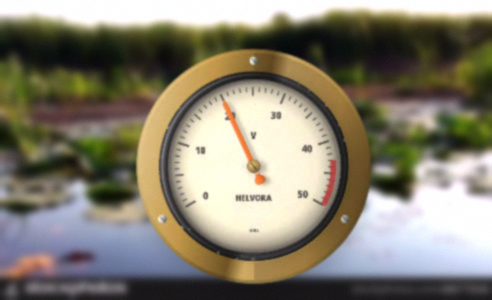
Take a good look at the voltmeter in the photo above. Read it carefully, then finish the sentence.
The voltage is 20 V
